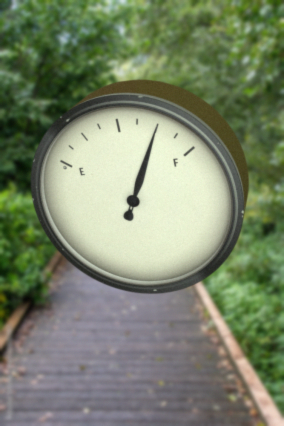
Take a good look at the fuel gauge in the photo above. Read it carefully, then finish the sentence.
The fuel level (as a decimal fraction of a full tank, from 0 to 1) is 0.75
